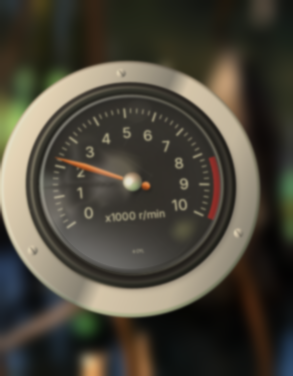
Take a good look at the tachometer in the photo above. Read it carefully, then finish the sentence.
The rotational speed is 2200 rpm
